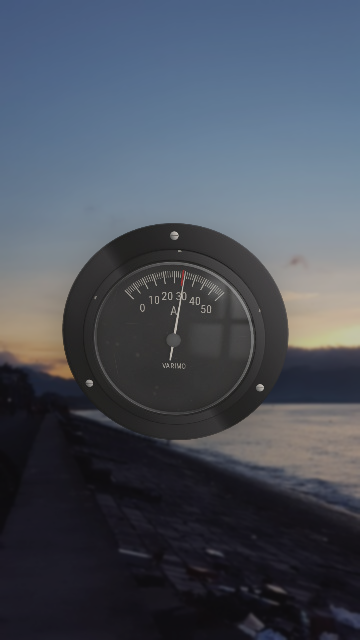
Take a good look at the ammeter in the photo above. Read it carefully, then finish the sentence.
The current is 30 A
